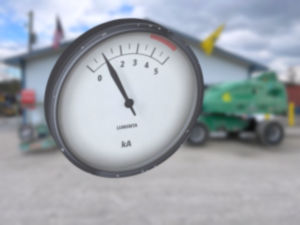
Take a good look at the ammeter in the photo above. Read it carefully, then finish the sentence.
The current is 1 kA
